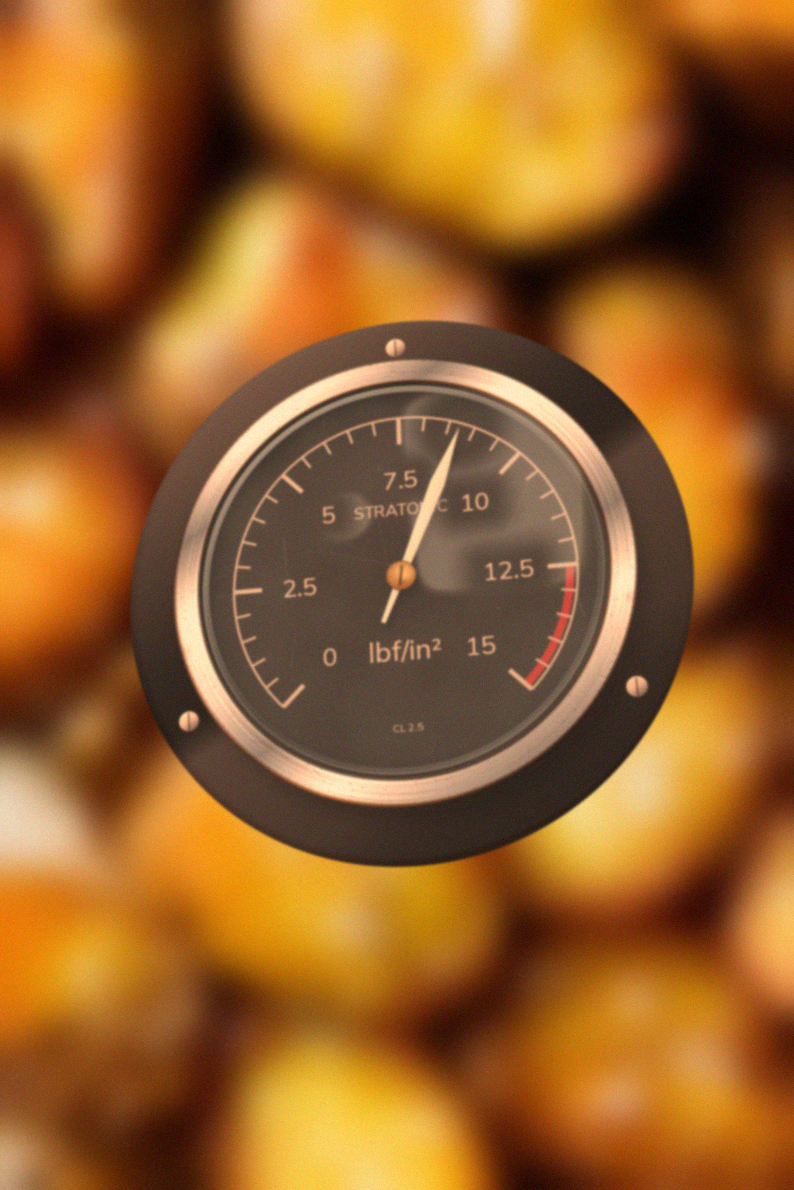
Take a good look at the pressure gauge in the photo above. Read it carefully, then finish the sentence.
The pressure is 8.75 psi
